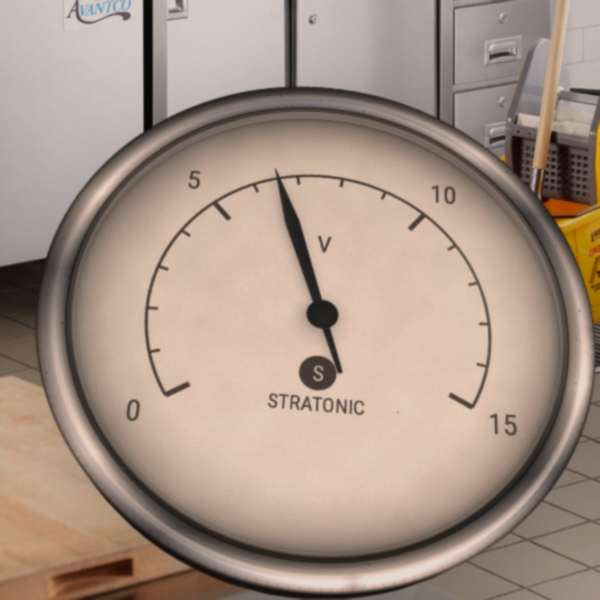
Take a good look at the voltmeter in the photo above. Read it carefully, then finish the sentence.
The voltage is 6.5 V
